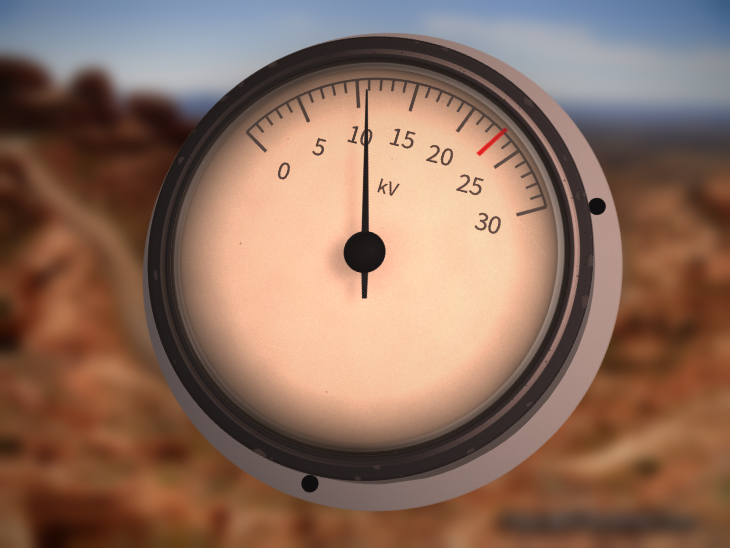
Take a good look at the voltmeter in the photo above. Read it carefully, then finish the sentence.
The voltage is 11 kV
